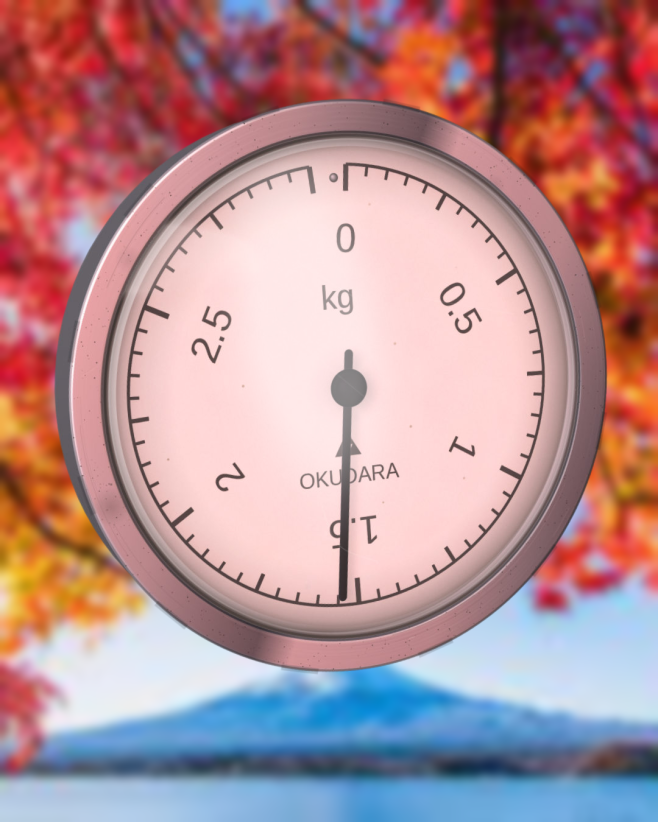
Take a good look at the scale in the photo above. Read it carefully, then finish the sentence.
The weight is 1.55 kg
